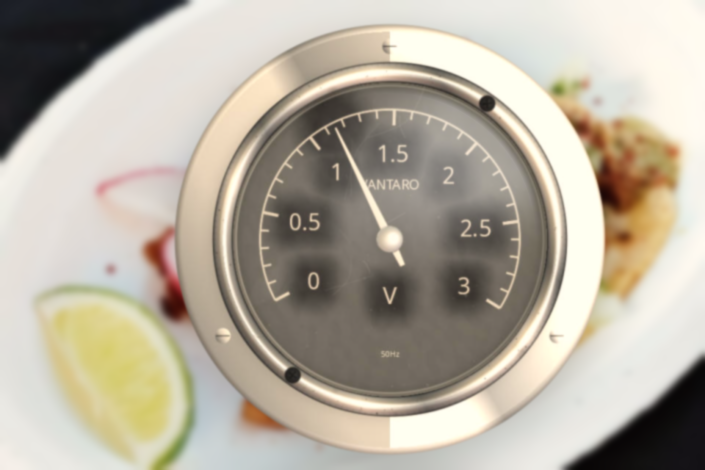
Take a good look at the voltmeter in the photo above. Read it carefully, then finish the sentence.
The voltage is 1.15 V
